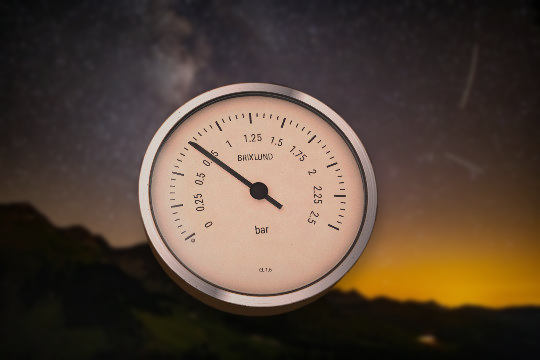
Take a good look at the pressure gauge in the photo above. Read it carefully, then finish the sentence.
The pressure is 0.75 bar
